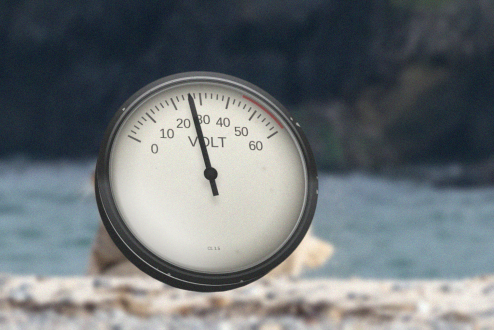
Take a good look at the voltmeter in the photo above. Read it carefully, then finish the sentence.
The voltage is 26 V
